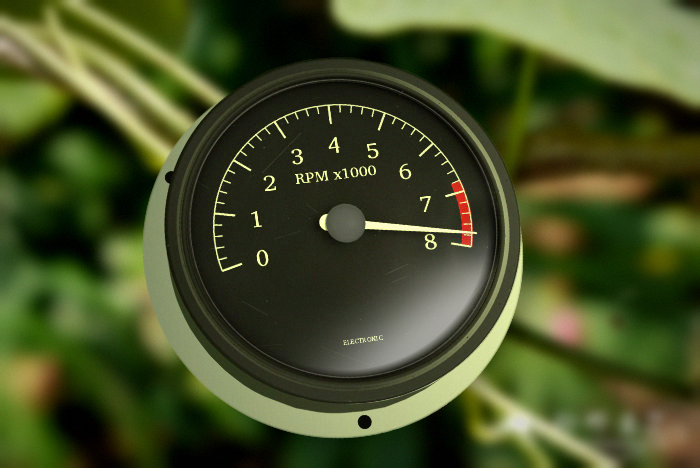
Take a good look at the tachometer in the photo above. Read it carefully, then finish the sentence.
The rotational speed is 7800 rpm
